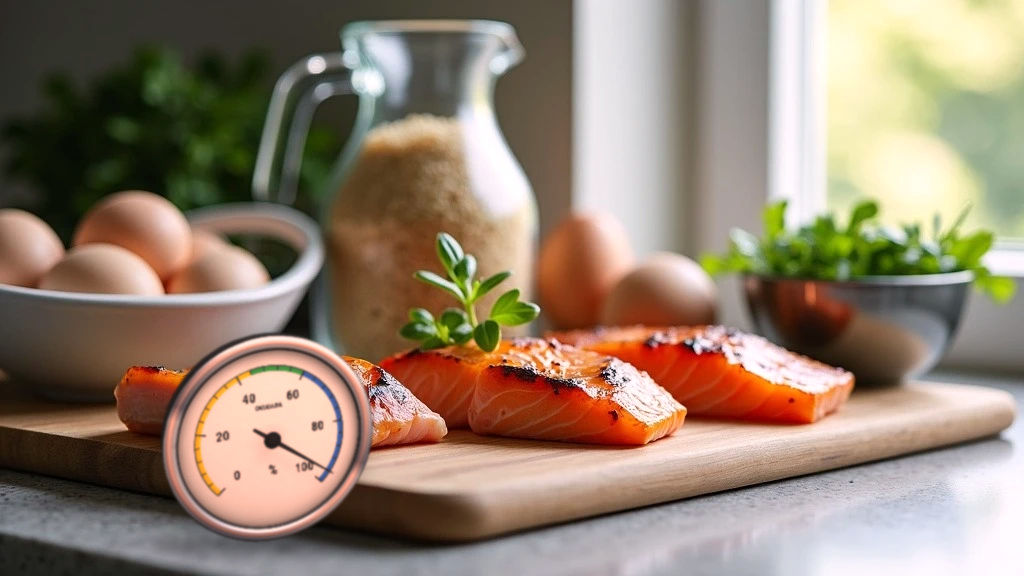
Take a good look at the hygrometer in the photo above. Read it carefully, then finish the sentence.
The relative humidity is 96 %
